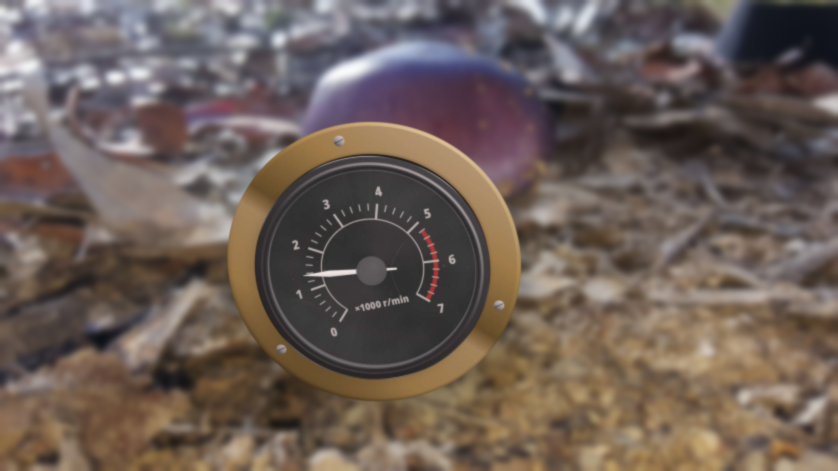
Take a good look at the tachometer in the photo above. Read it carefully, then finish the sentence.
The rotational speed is 1400 rpm
